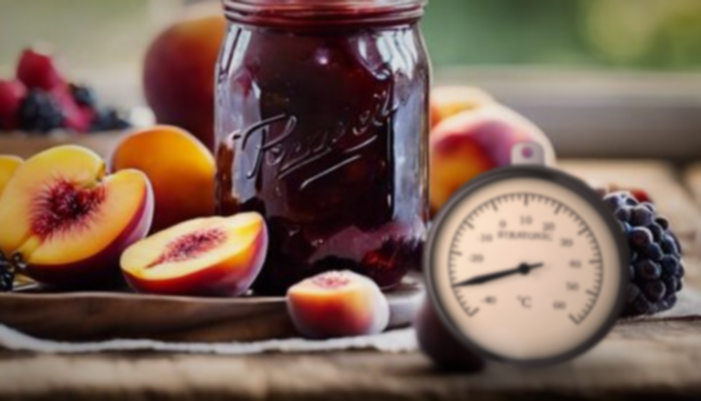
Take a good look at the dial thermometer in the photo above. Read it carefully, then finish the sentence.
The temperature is -30 °C
